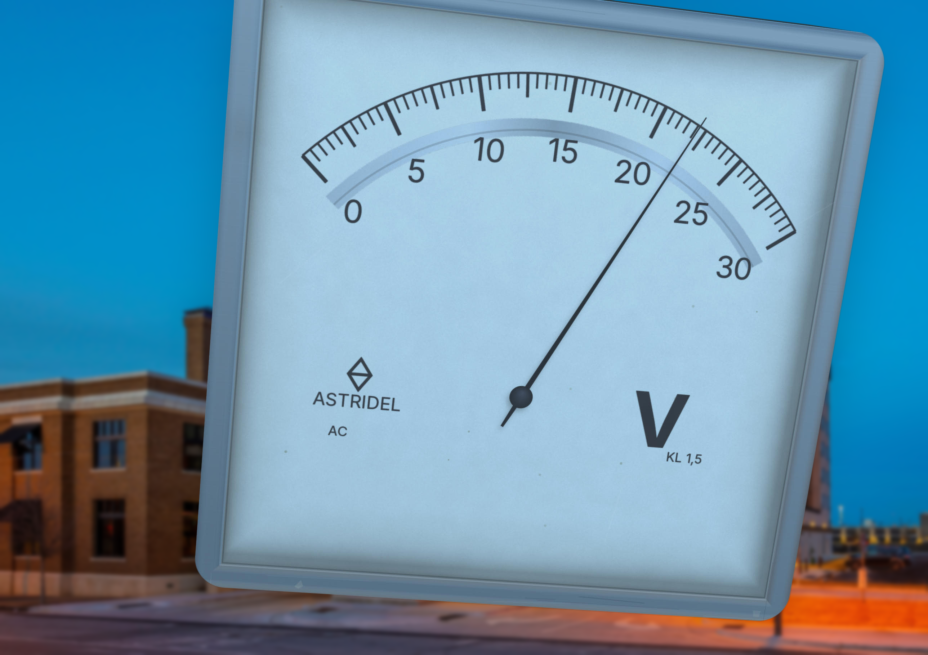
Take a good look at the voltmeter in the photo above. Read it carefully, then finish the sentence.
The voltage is 22 V
